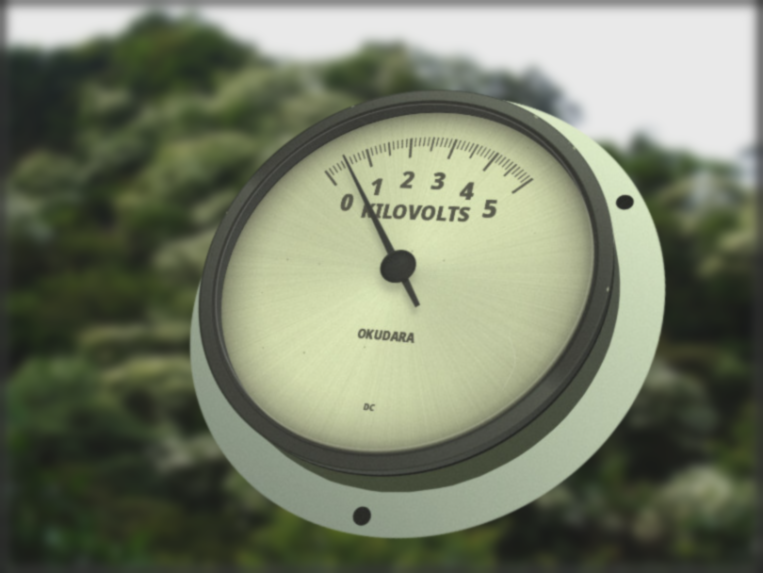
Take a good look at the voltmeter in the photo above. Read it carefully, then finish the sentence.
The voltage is 0.5 kV
